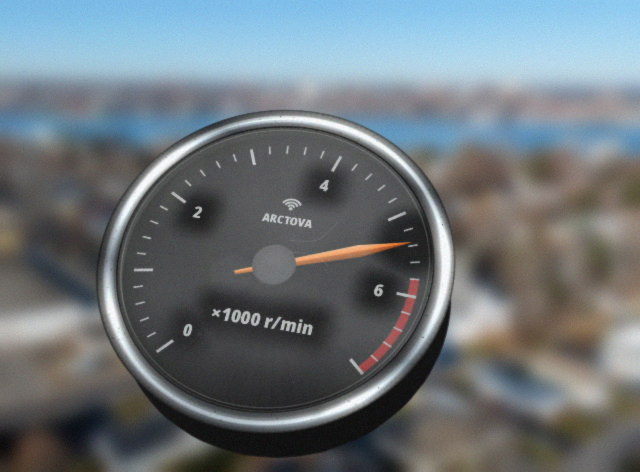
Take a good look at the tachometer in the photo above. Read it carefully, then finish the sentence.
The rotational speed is 5400 rpm
